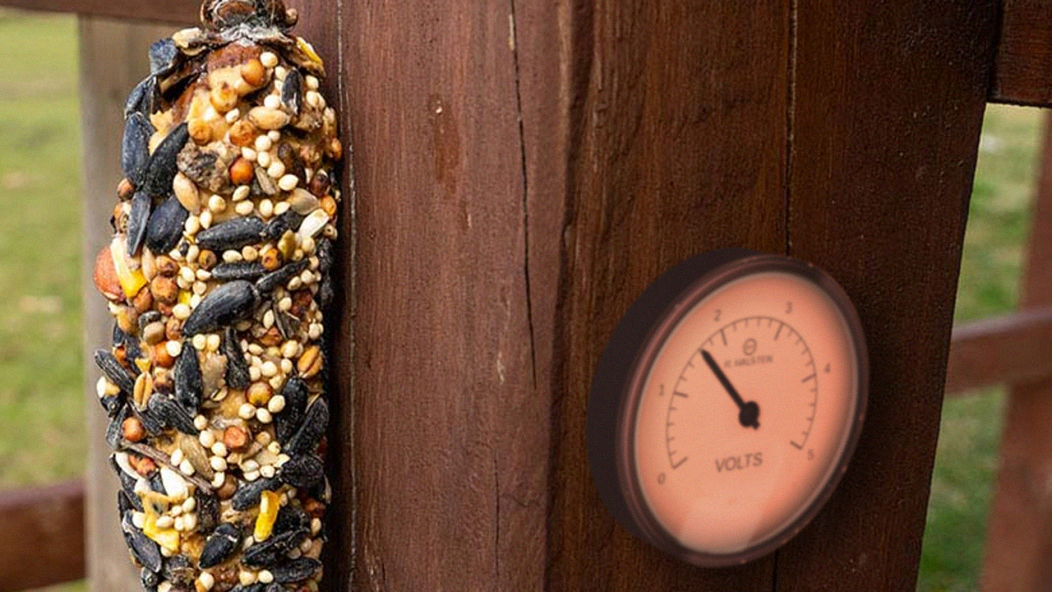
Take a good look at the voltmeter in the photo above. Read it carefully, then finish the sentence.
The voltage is 1.6 V
